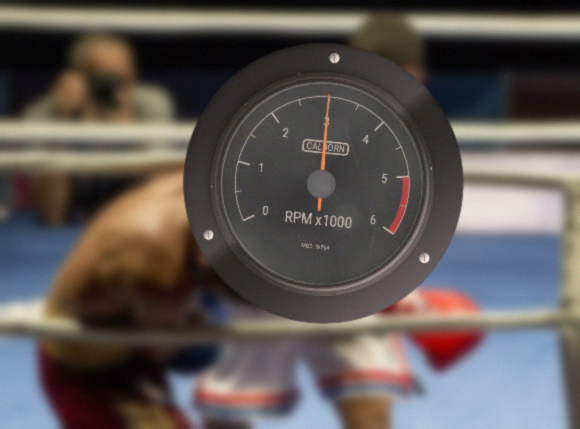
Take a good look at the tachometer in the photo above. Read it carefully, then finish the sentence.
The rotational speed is 3000 rpm
